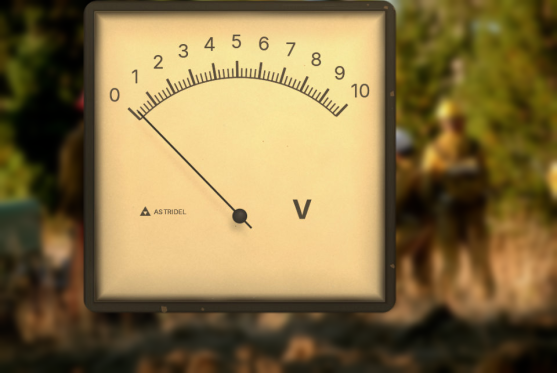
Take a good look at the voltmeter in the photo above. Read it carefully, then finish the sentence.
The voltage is 0.2 V
